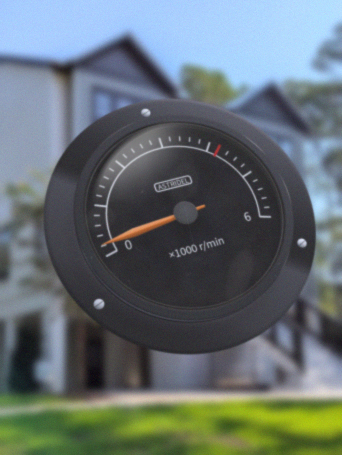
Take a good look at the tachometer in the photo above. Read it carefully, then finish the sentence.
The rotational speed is 200 rpm
